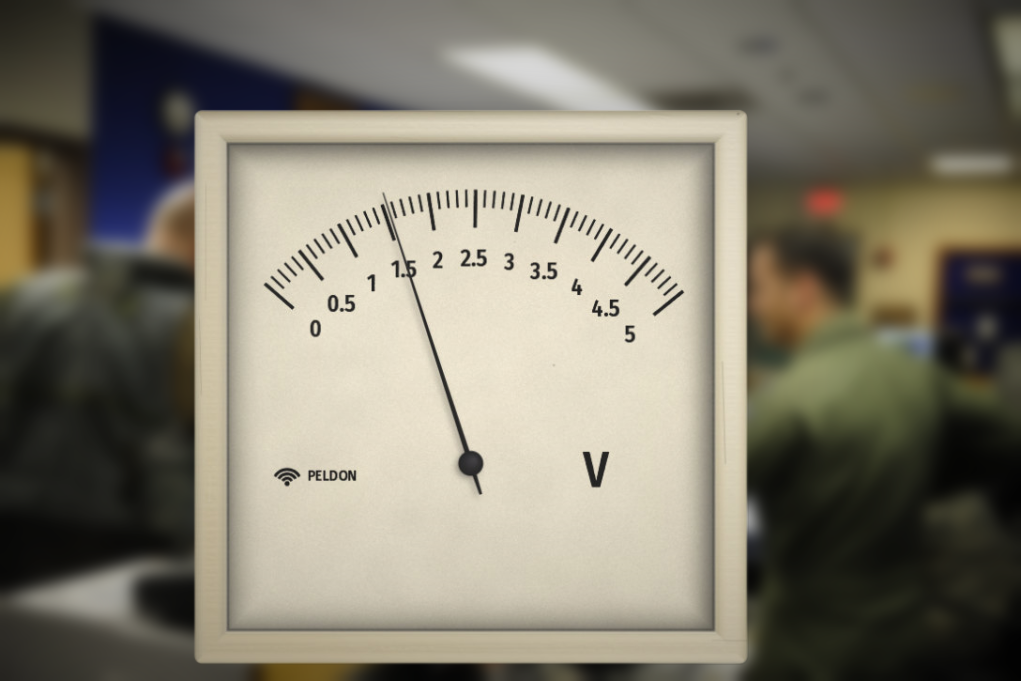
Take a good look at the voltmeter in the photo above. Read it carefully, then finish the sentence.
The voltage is 1.55 V
